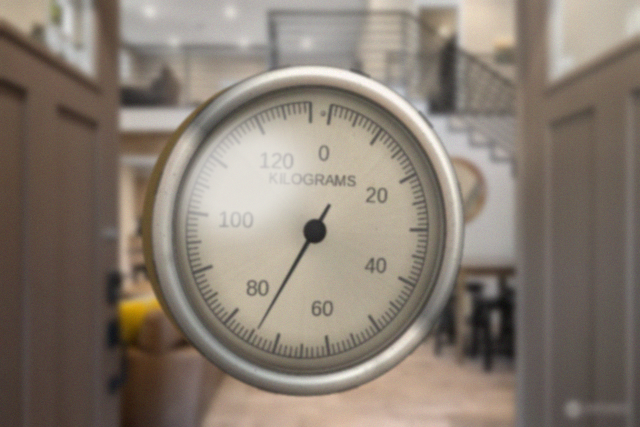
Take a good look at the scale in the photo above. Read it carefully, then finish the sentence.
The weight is 75 kg
